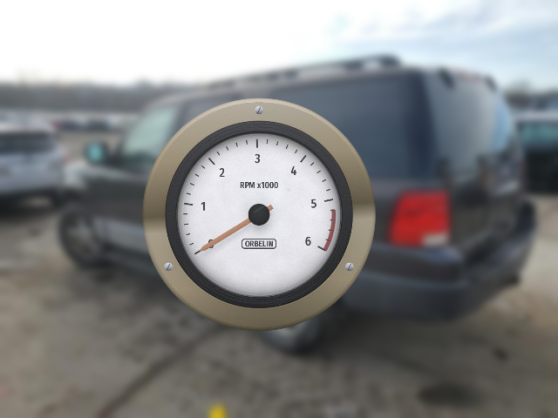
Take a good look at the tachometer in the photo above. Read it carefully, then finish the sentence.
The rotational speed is 0 rpm
